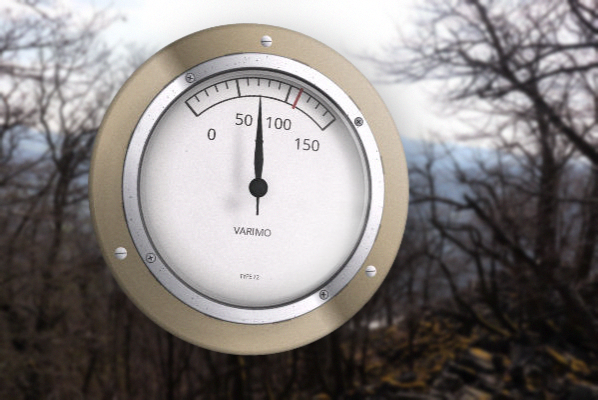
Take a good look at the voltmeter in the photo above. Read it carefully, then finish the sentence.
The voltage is 70 V
